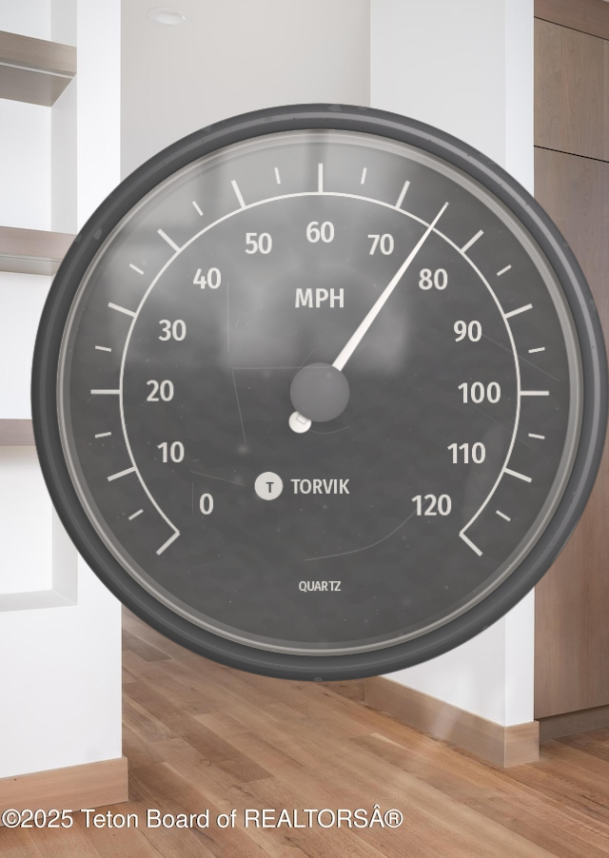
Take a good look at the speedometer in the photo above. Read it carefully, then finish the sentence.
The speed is 75 mph
